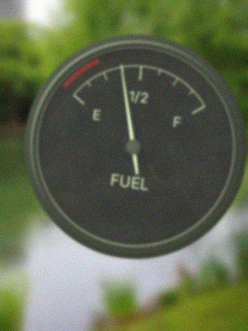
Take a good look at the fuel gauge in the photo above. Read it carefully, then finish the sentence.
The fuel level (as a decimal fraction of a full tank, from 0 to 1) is 0.375
